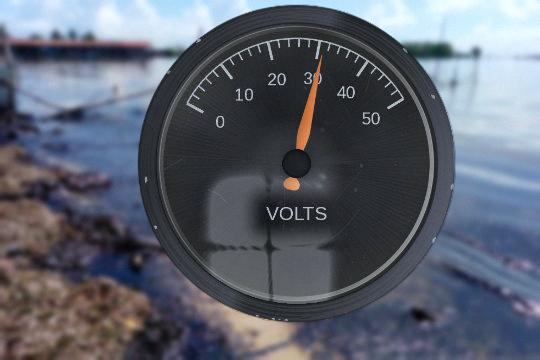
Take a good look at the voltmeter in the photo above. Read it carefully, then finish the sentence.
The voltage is 31 V
